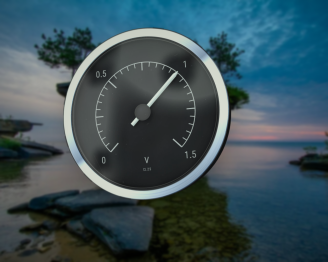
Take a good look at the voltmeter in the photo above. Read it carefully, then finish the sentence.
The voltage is 1 V
